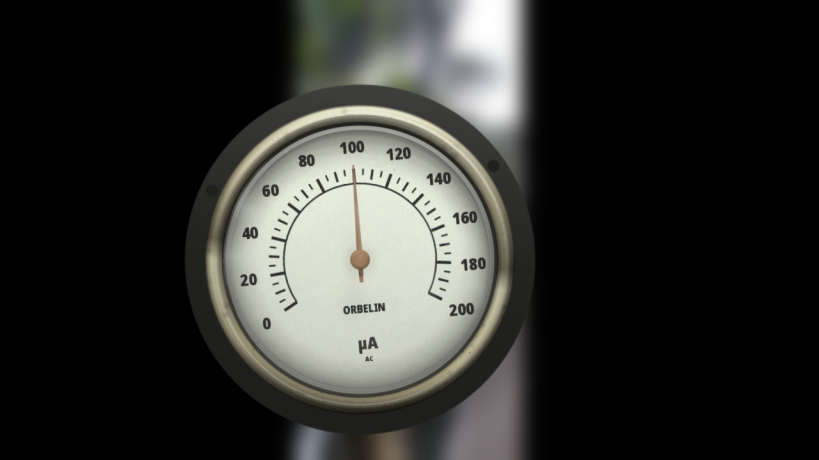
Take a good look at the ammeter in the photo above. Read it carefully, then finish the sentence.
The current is 100 µA
